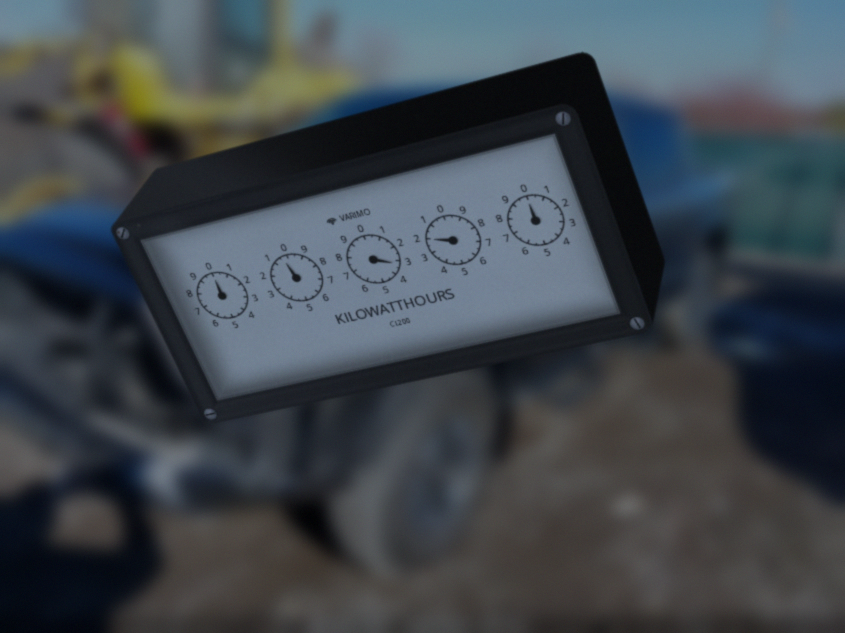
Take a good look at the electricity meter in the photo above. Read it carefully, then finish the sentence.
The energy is 320 kWh
